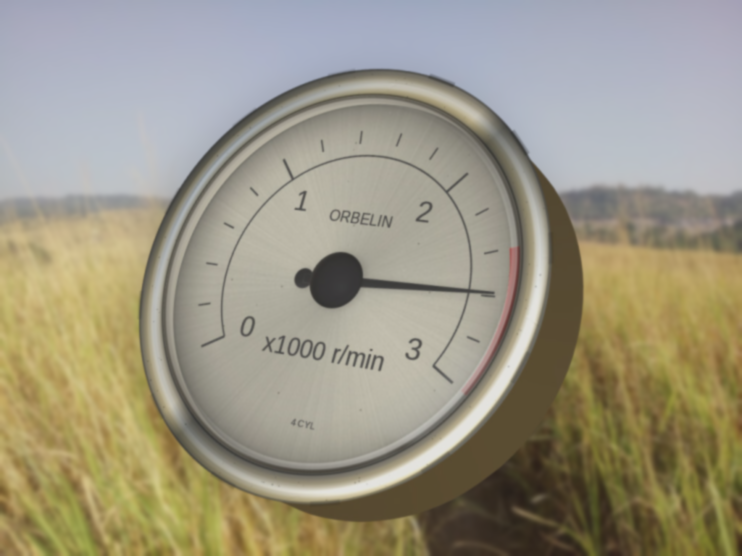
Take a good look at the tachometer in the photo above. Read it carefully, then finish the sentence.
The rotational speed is 2600 rpm
